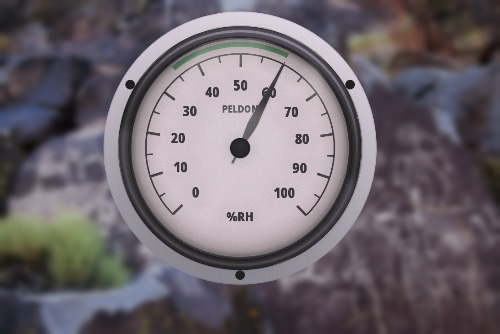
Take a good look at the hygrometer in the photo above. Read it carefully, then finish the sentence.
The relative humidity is 60 %
